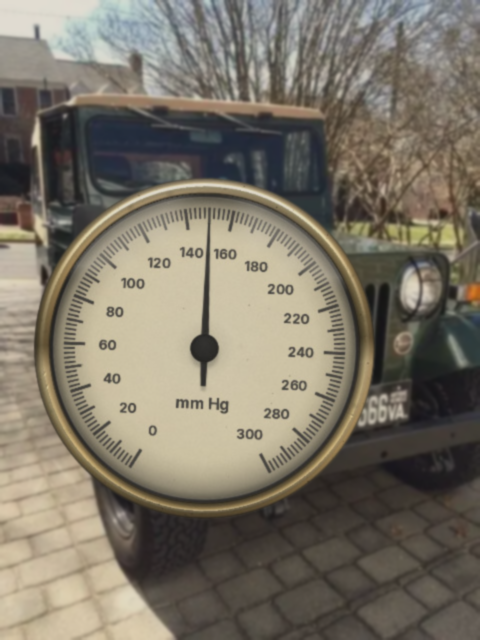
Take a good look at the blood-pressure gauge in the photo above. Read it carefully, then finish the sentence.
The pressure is 150 mmHg
